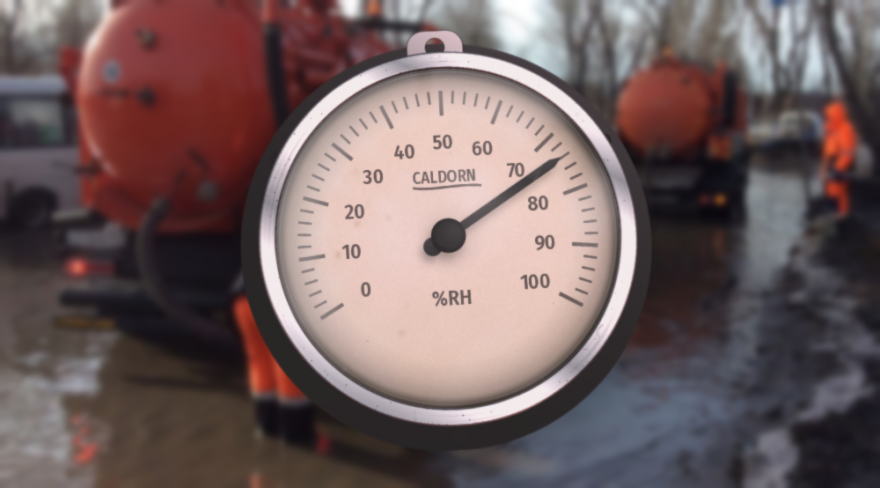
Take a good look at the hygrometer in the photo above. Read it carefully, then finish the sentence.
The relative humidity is 74 %
